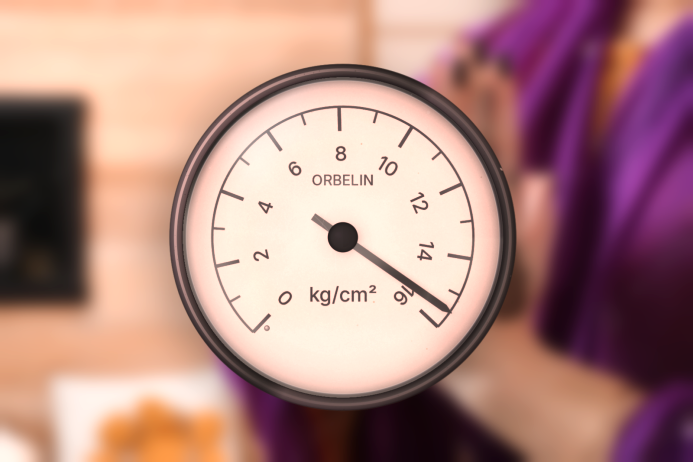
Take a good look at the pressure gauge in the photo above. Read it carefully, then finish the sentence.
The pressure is 15.5 kg/cm²
